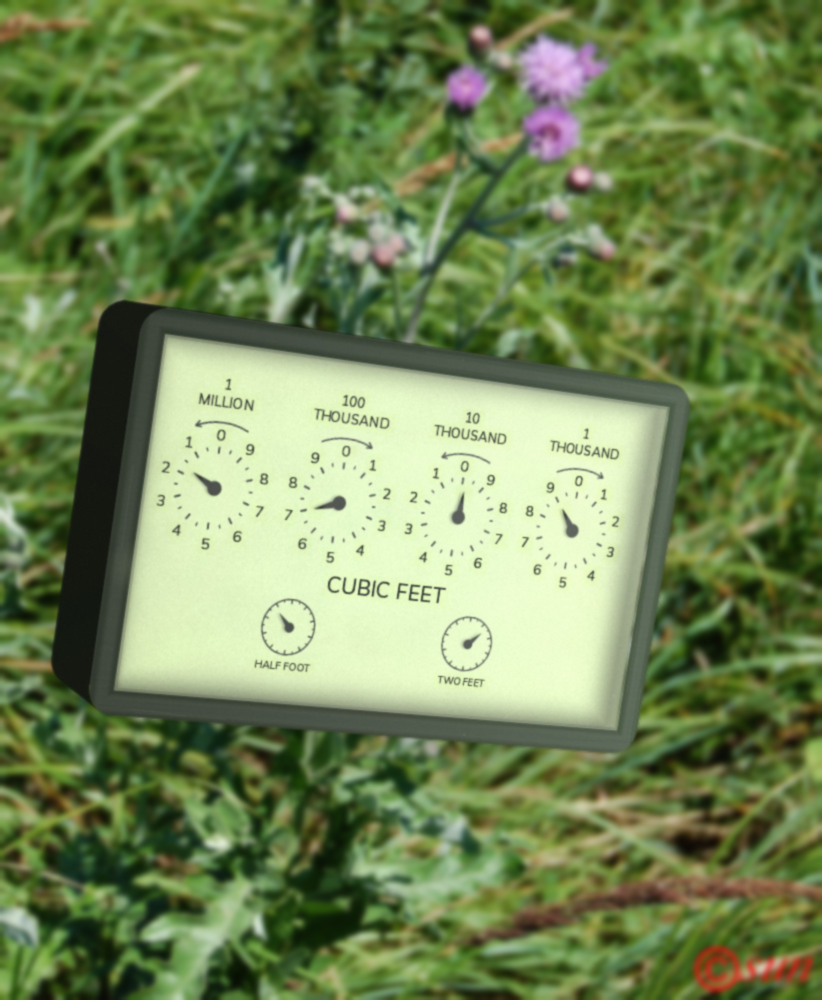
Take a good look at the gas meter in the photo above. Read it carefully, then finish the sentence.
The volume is 169900 ft³
